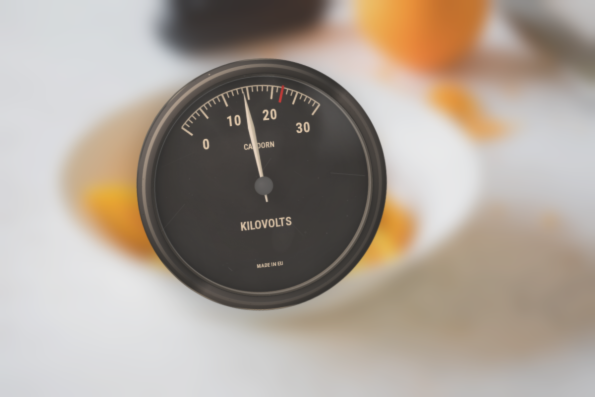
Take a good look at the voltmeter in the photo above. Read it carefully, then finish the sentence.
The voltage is 14 kV
